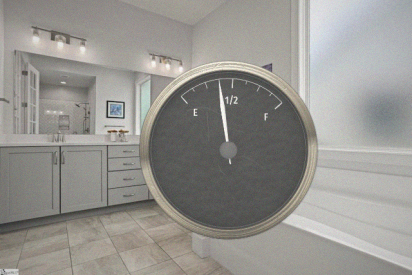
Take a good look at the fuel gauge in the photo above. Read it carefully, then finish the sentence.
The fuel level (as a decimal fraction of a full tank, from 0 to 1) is 0.375
